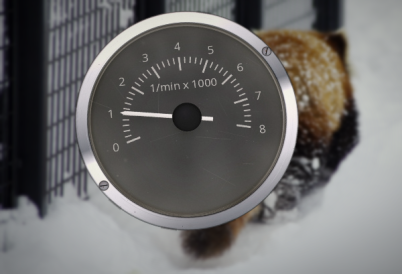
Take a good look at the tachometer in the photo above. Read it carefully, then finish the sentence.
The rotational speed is 1000 rpm
